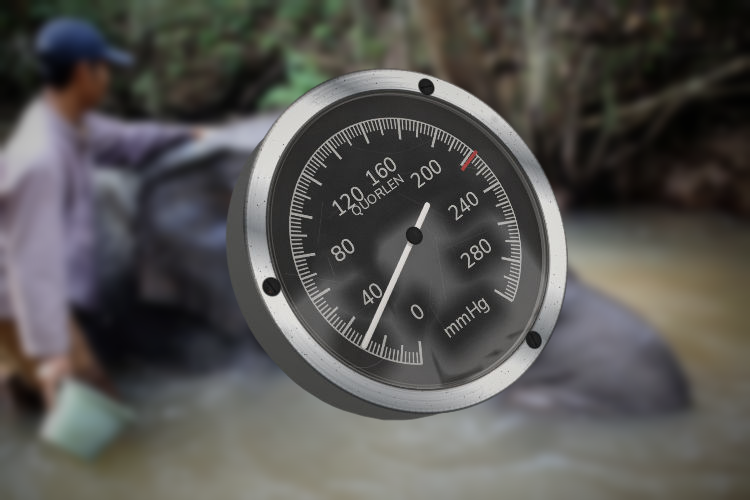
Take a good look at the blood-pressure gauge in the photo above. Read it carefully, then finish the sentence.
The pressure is 30 mmHg
